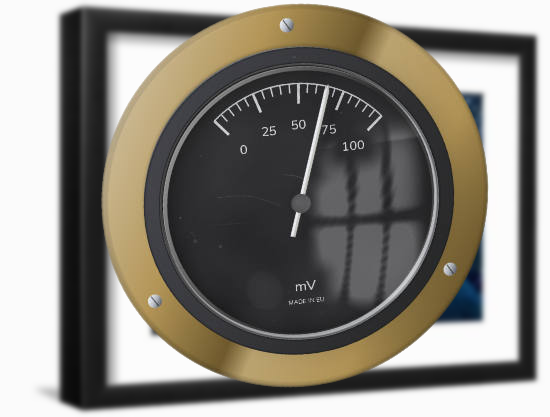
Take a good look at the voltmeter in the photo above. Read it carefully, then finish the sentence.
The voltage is 65 mV
